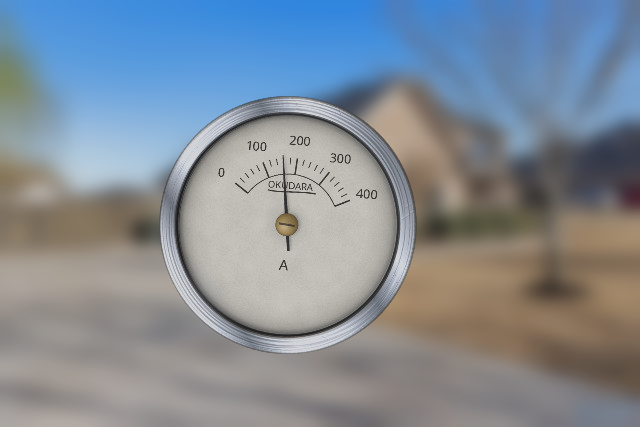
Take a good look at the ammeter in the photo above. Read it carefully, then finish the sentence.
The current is 160 A
